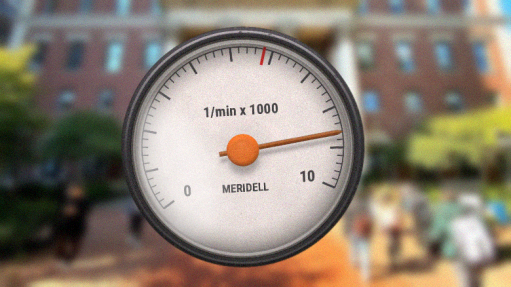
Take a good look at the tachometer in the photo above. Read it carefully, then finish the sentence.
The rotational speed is 8600 rpm
